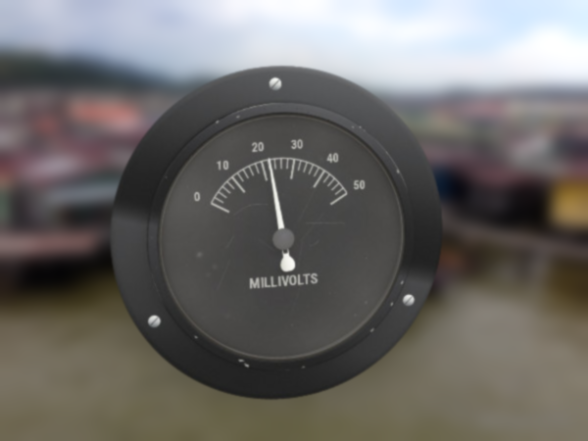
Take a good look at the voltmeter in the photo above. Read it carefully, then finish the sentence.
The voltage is 22 mV
